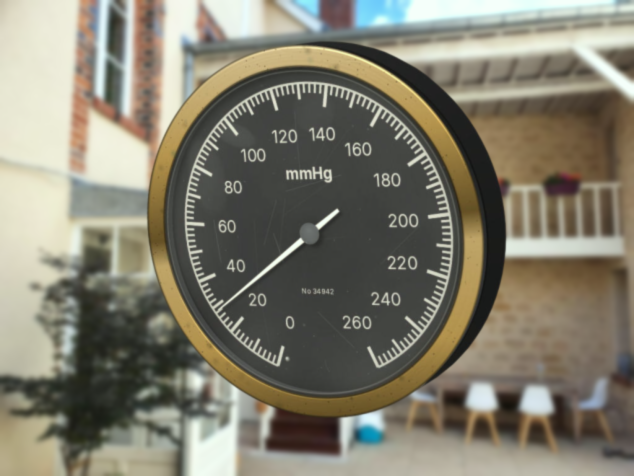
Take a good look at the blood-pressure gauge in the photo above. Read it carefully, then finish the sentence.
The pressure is 28 mmHg
